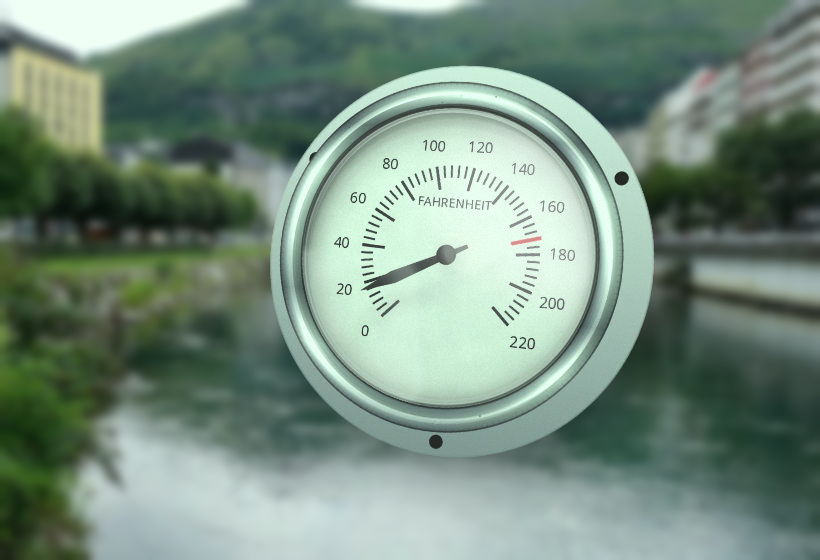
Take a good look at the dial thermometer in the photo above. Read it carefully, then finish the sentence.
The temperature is 16 °F
